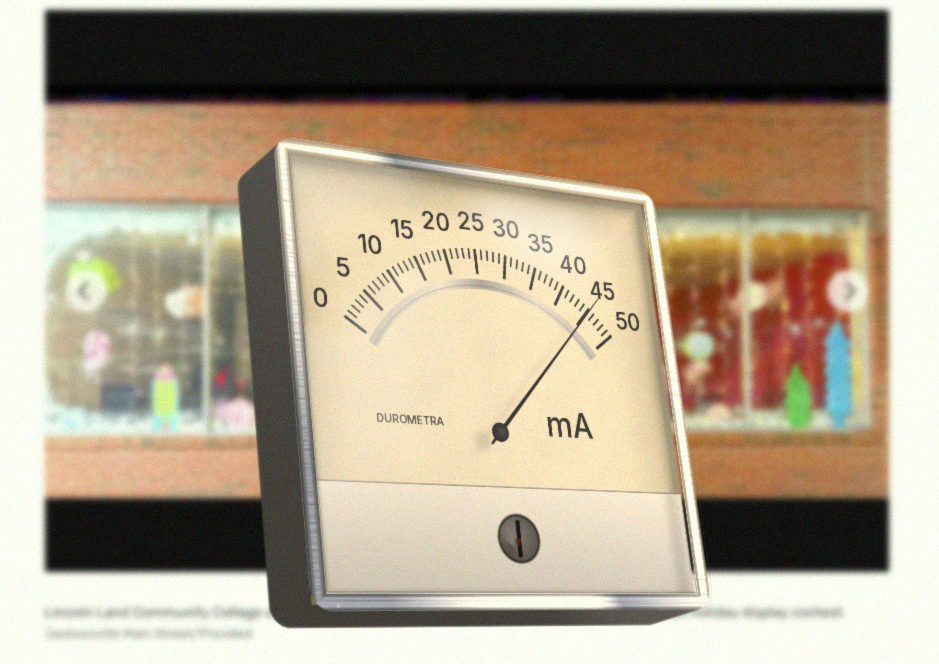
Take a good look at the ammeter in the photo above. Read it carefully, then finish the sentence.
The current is 45 mA
